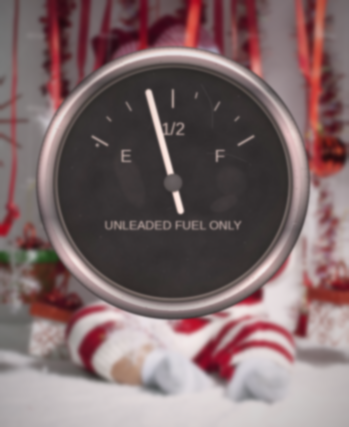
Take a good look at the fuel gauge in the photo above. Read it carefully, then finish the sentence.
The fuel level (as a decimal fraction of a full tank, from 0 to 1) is 0.375
